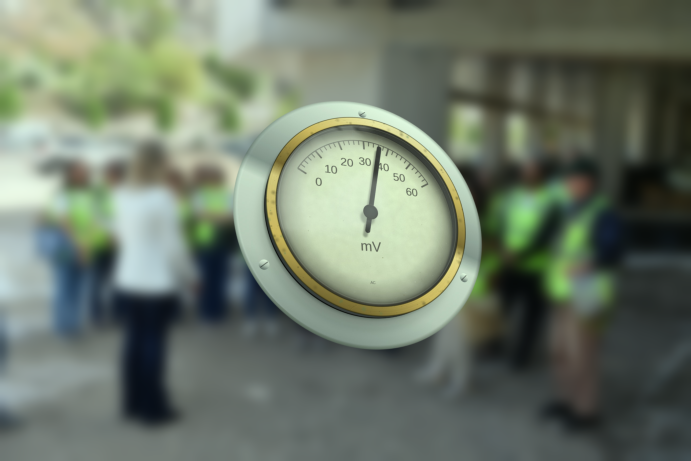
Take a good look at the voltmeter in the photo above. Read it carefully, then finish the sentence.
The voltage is 36 mV
